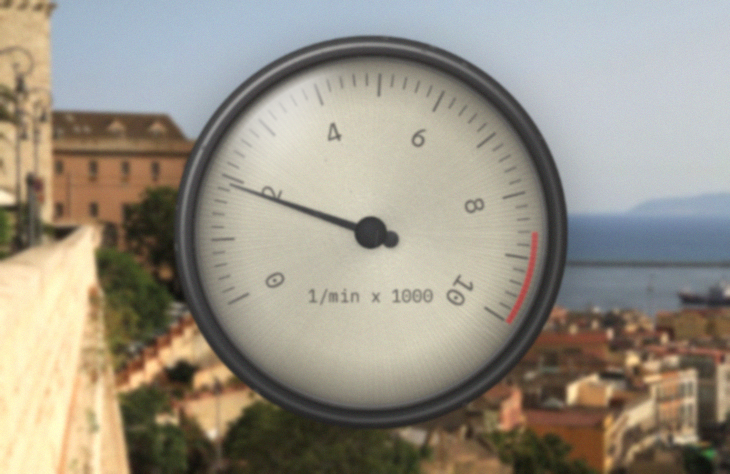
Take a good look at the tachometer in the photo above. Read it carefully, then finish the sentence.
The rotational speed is 1900 rpm
